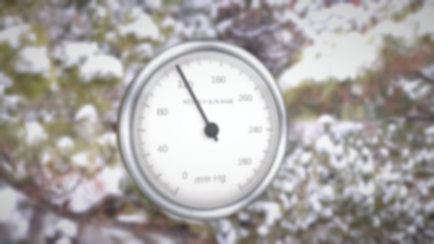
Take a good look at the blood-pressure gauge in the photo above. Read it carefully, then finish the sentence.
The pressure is 120 mmHg
